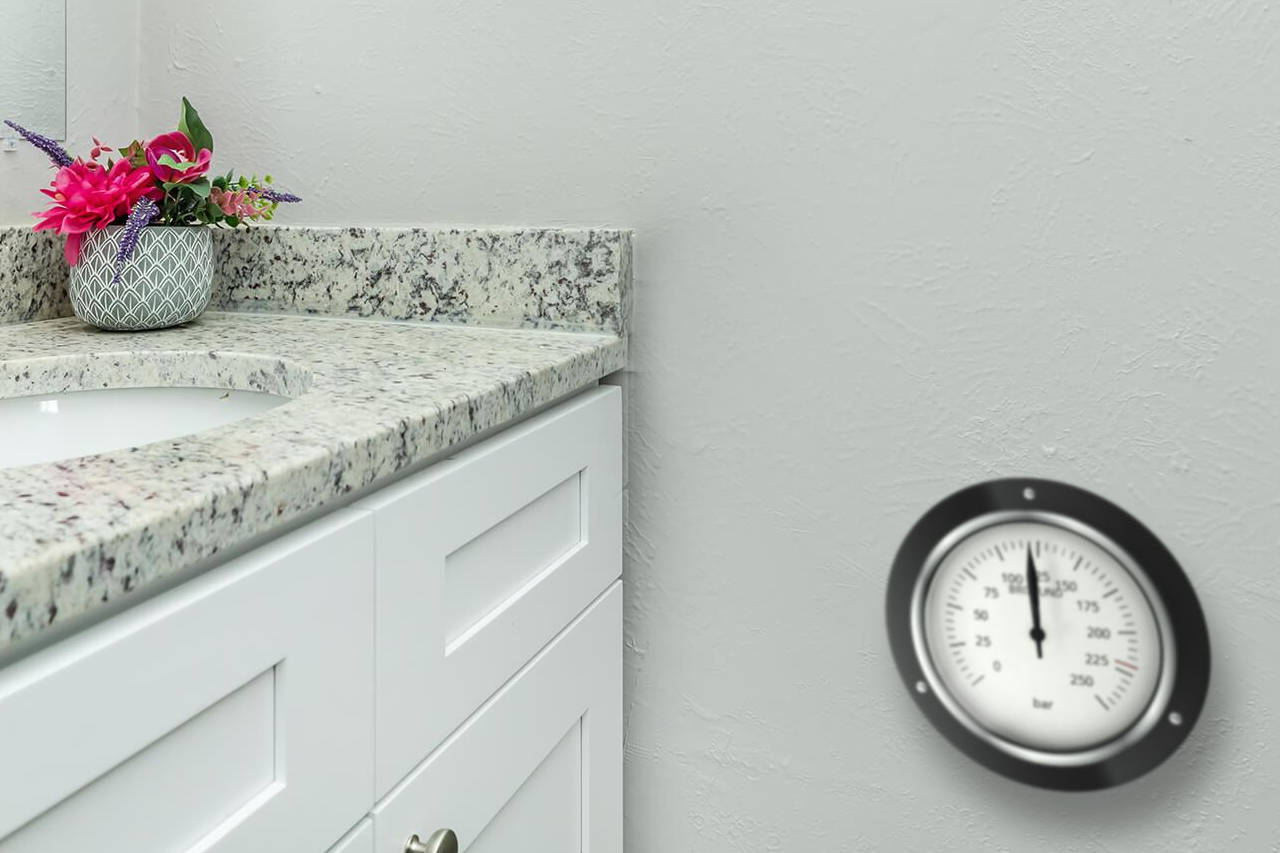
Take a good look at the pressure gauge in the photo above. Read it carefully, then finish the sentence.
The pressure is 120 bar
